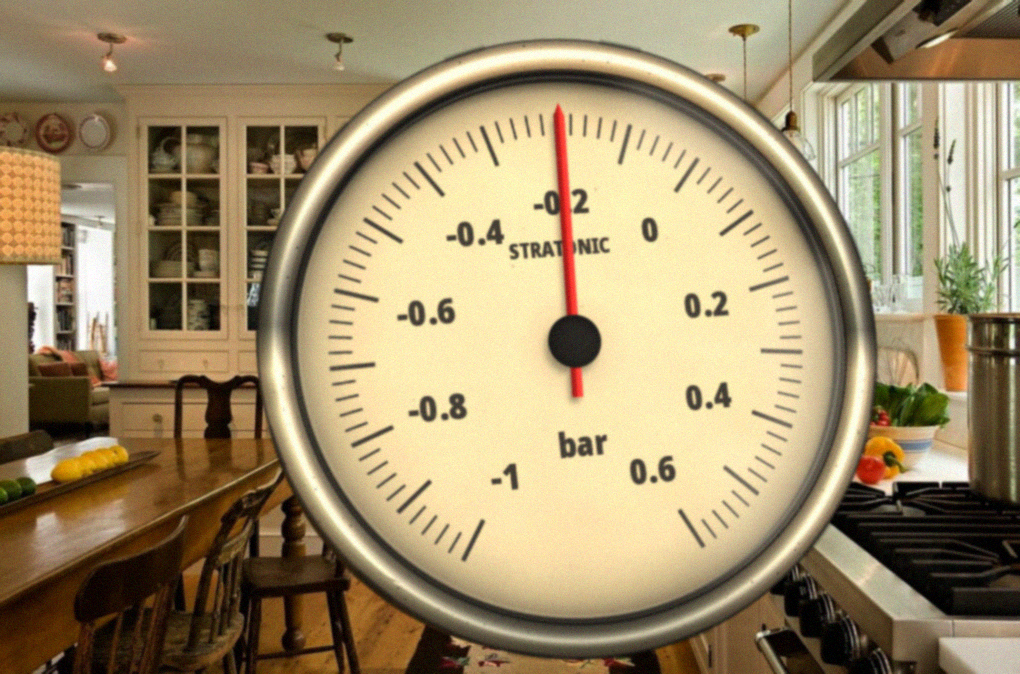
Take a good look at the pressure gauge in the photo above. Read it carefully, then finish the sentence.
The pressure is -0.2 bar
